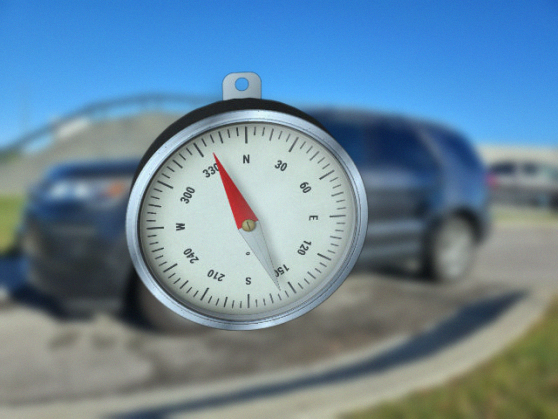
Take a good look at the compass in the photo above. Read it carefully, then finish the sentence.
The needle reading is 337.5 °
